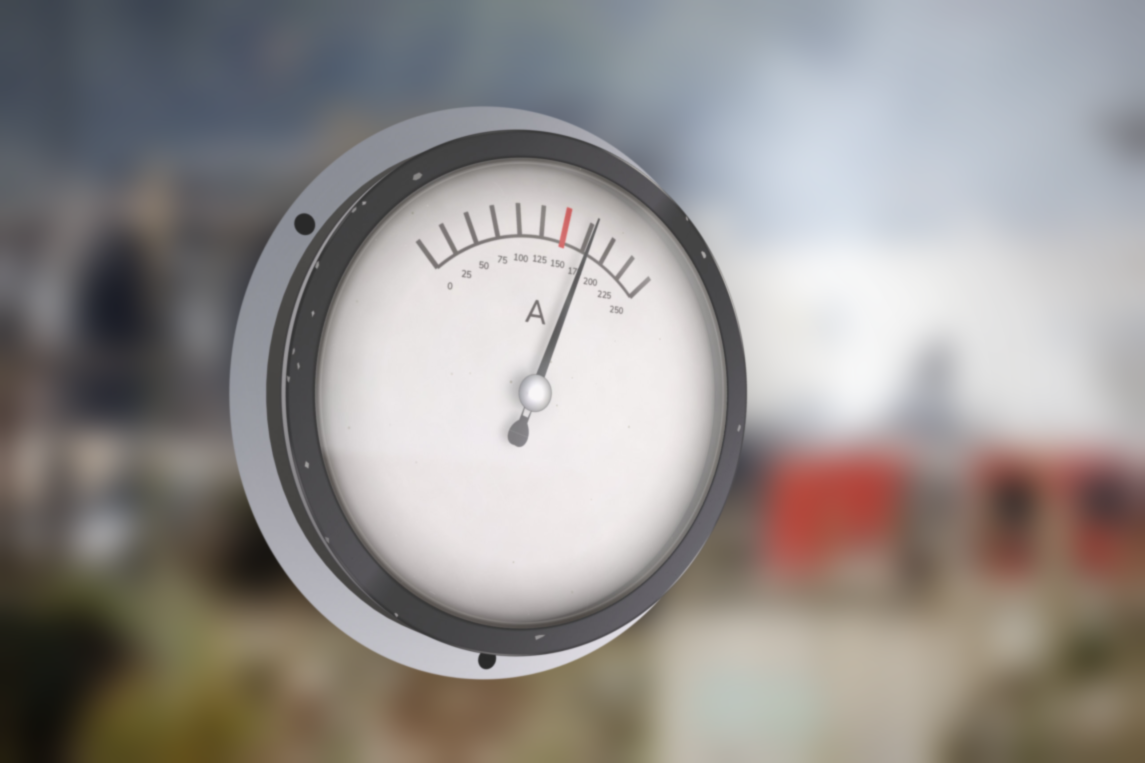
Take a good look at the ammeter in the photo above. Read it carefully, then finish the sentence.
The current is 175 A
